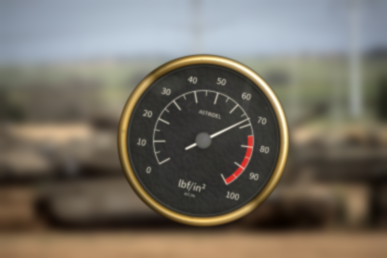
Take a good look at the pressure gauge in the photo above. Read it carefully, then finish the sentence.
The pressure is 67.5 psi
